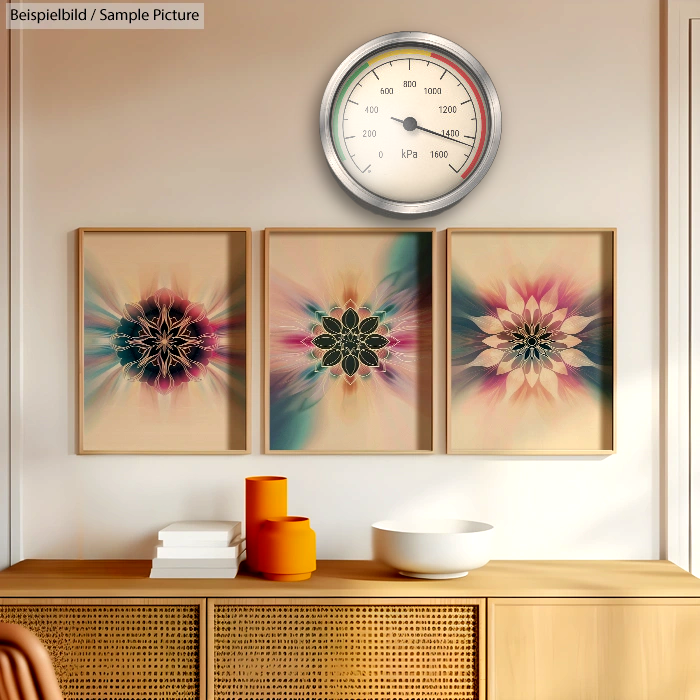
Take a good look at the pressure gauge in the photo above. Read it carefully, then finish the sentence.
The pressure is 1450 kPa
